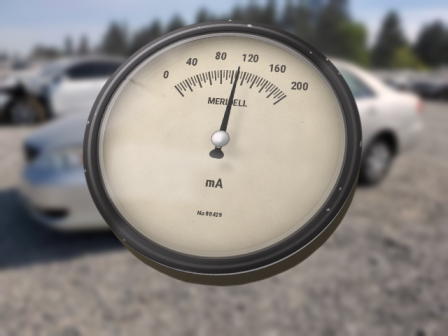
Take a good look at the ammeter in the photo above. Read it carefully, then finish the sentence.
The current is 110 mA
